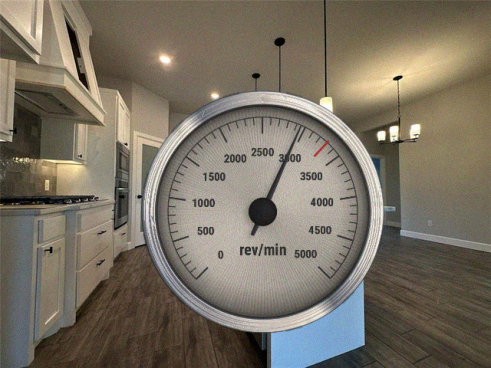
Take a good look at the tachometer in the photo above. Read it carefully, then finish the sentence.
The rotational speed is 2950 rpm
